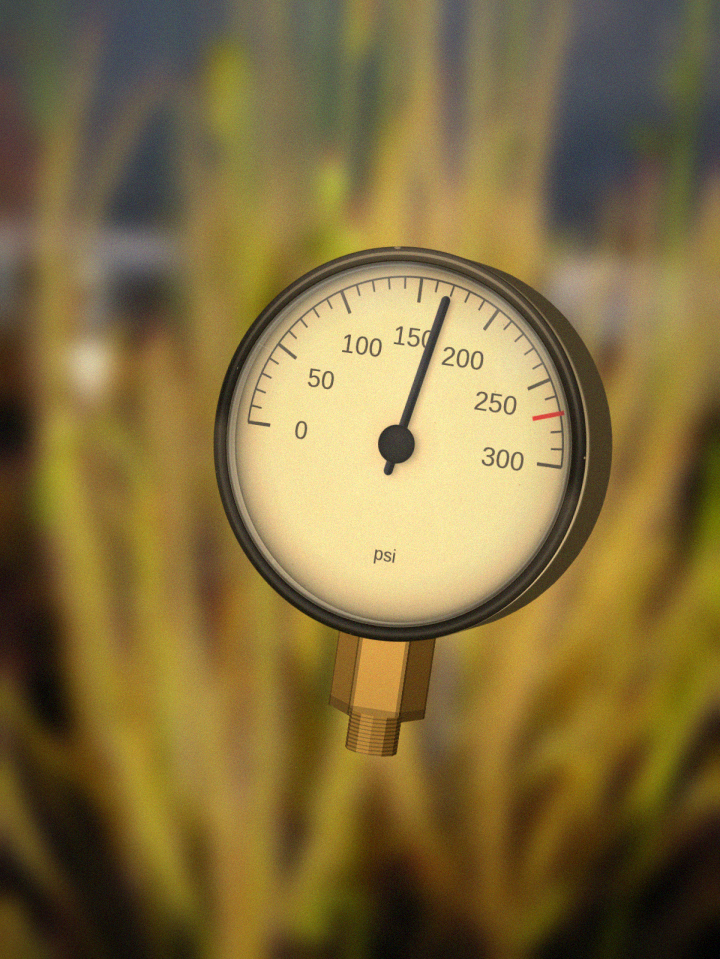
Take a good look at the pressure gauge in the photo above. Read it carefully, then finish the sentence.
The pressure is 170 psi
